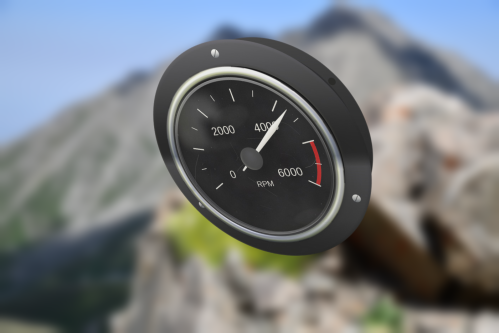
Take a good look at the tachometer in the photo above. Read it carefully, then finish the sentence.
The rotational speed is 4250 rpm
